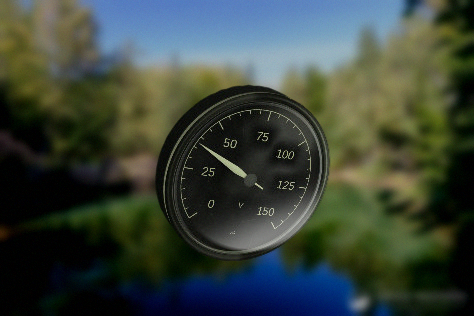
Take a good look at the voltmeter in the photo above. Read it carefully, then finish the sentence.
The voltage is 37.5 V
